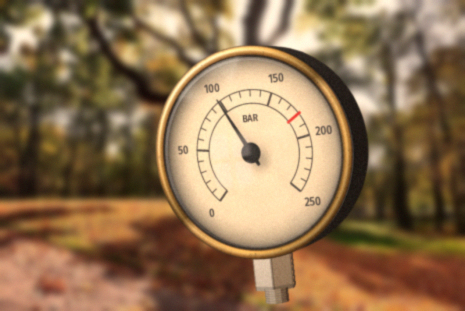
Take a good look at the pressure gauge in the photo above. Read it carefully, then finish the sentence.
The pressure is 100 bar
